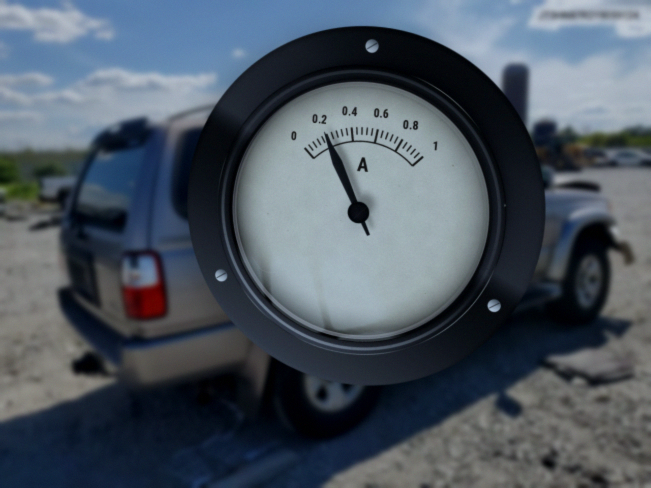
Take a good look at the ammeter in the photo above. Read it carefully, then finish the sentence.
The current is 0.2 A
